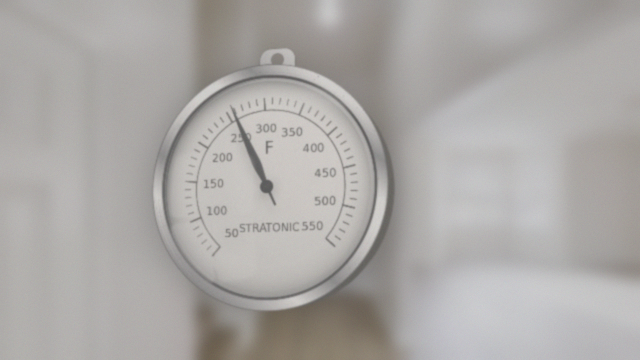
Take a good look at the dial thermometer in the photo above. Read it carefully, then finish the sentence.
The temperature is 260 °F
